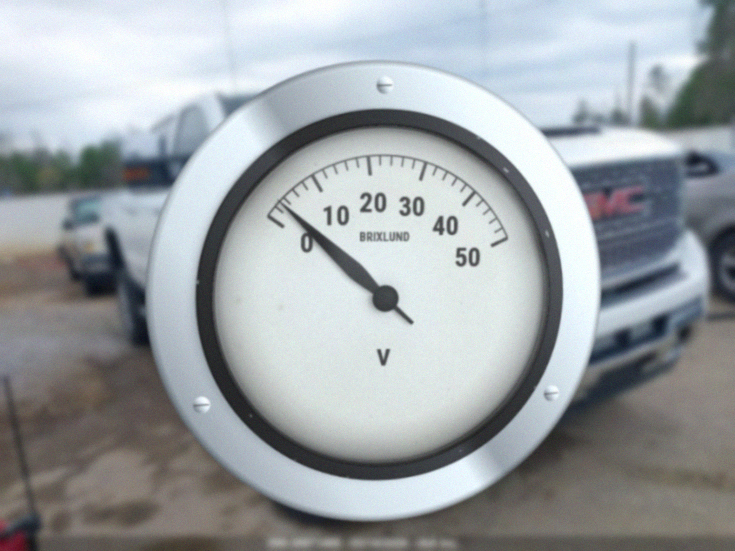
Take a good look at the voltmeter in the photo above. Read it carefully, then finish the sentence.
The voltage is 3 V
